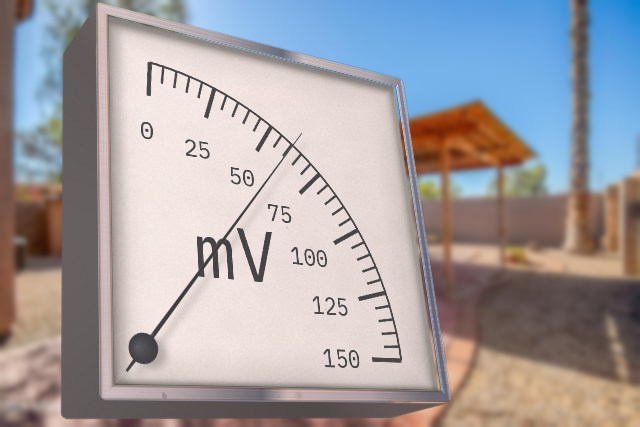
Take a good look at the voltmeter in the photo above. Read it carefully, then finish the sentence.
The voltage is 60 mV
